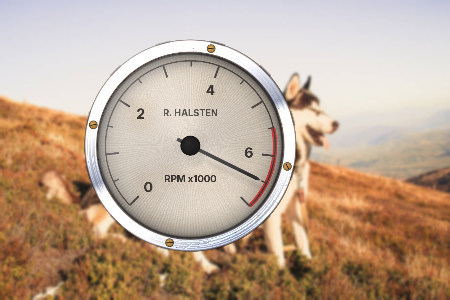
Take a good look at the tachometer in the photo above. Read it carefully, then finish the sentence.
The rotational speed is 6500 rpm
